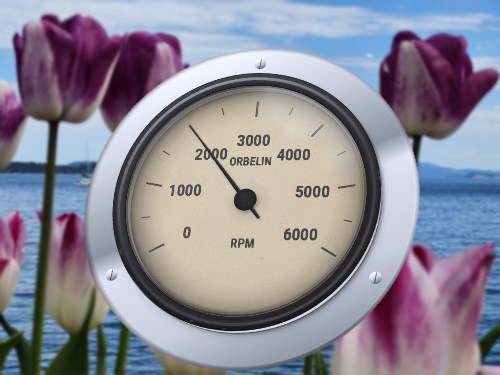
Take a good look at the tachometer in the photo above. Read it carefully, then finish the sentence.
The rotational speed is 2000 rpm
